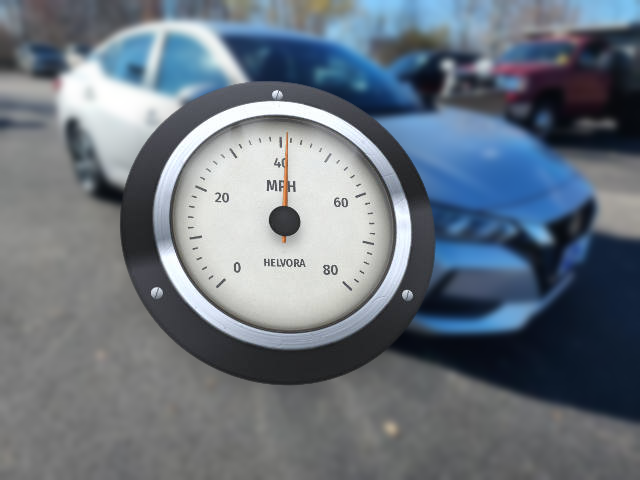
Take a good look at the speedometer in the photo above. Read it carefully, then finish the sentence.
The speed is 41 mph
